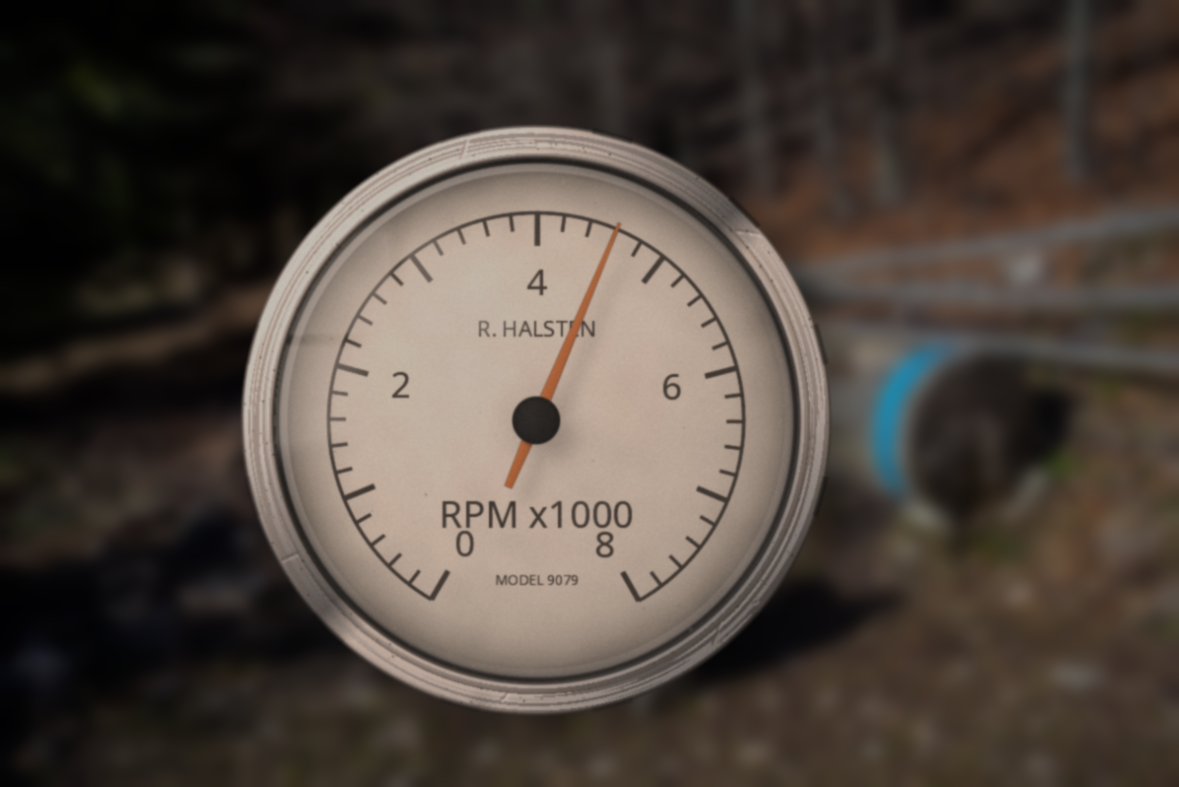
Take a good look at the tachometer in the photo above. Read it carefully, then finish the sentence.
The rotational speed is 4600 rpm
